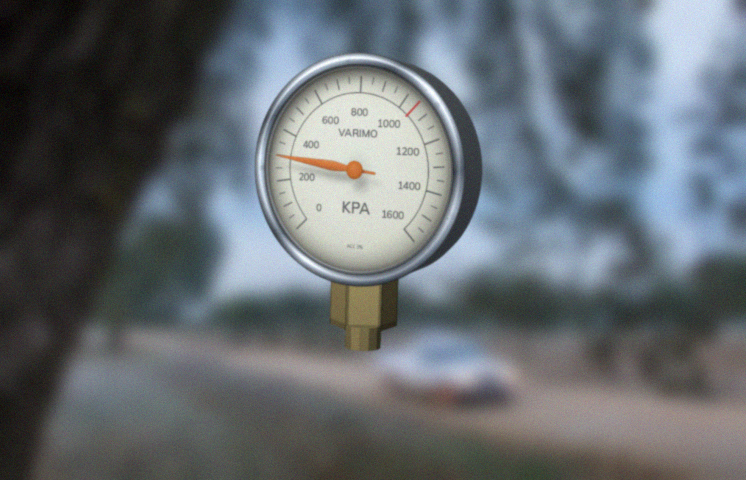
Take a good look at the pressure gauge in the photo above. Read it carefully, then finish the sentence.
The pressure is 300 kPa
